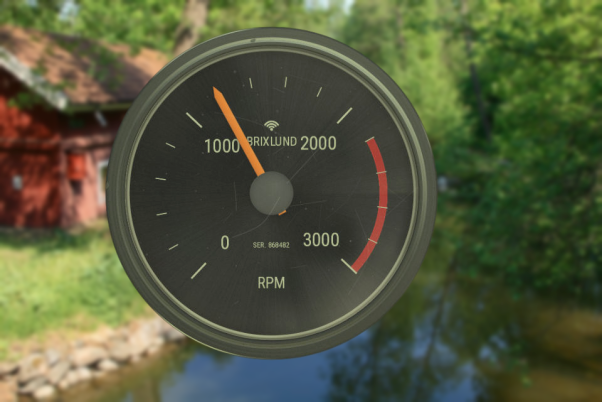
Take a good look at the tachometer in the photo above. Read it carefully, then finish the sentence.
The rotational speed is 1200 rpm
